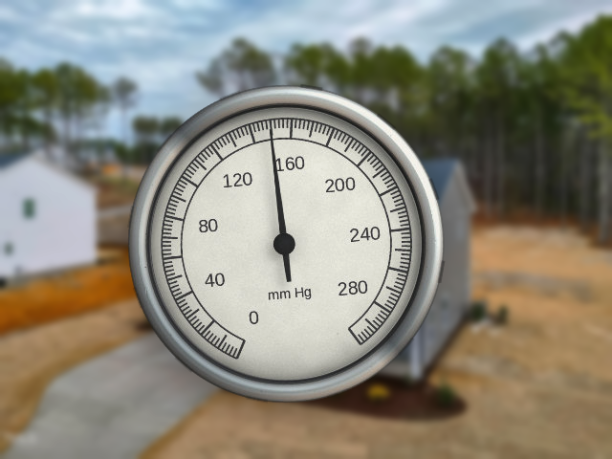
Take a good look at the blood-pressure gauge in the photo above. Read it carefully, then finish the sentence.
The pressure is 150 mmHg
